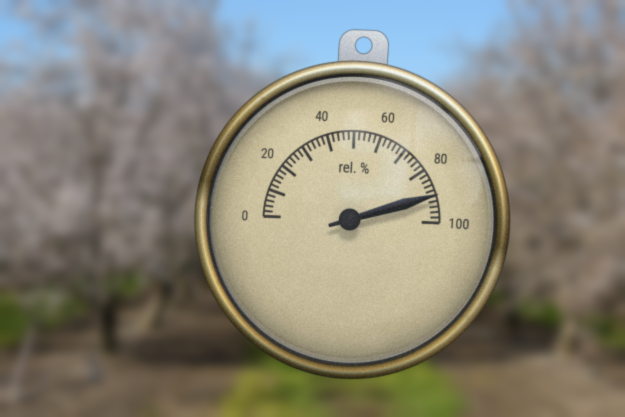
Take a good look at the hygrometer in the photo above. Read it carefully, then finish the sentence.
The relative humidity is 90 %
